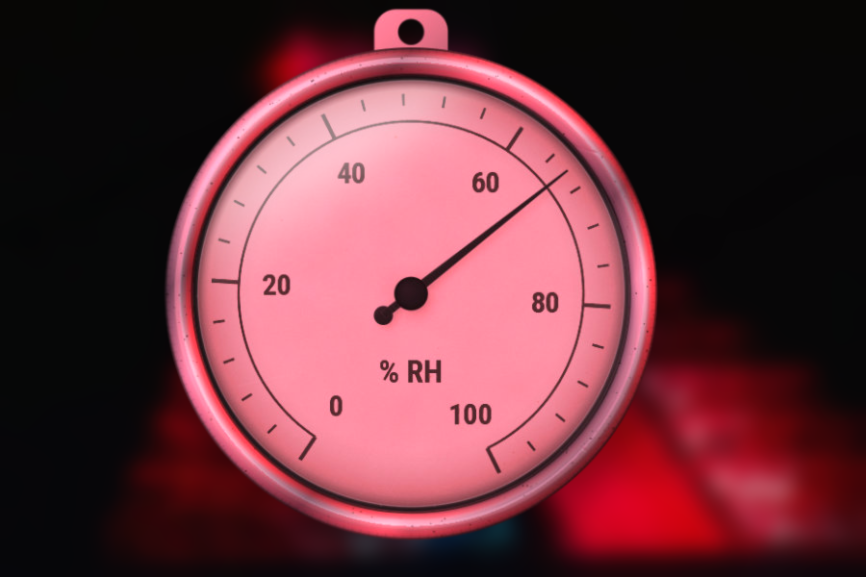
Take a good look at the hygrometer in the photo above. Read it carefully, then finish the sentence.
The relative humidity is 66 %
